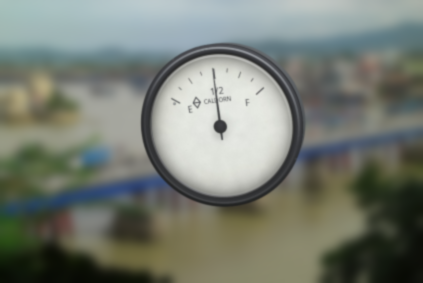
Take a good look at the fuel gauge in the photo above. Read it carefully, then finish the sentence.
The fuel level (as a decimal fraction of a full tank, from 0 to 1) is 0.5
